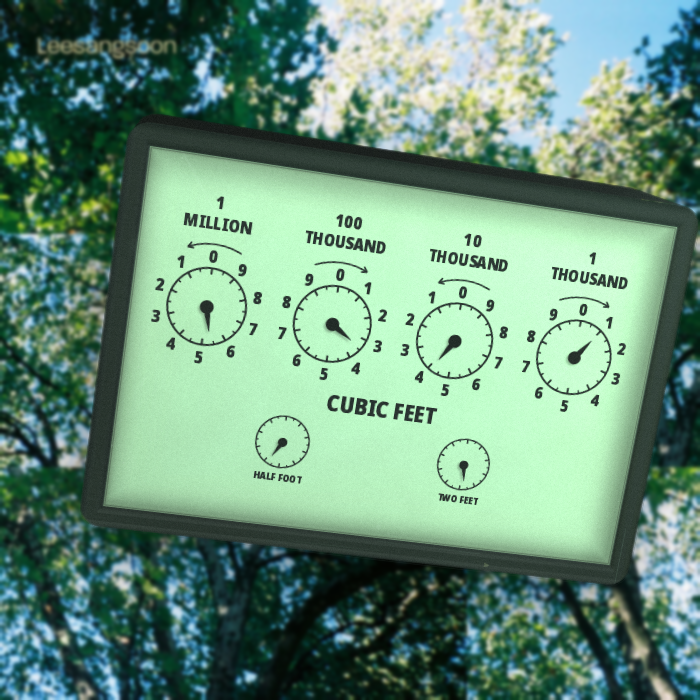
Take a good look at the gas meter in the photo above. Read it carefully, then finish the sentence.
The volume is 534100 ft³
